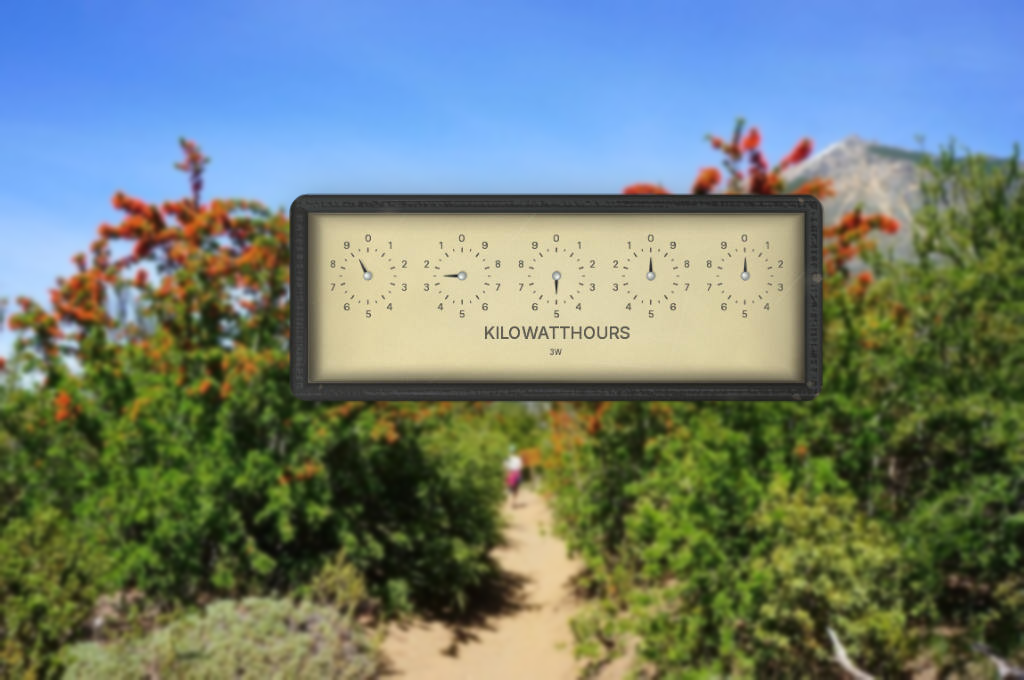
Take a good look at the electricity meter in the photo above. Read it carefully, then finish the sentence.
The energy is 92500 kWh
